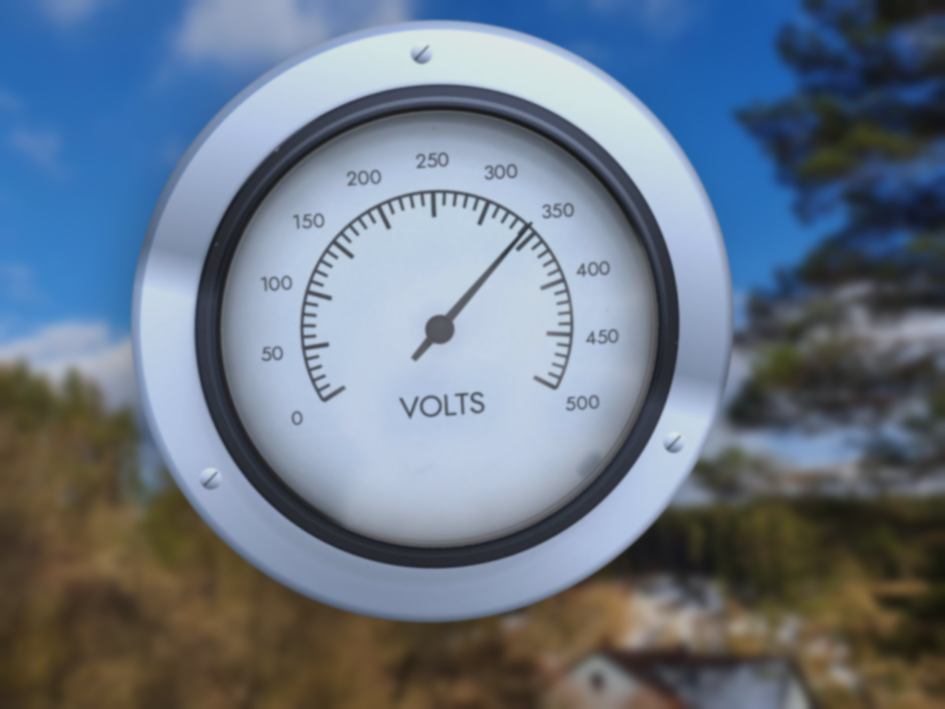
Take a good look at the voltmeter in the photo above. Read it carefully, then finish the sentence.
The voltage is 340 V
